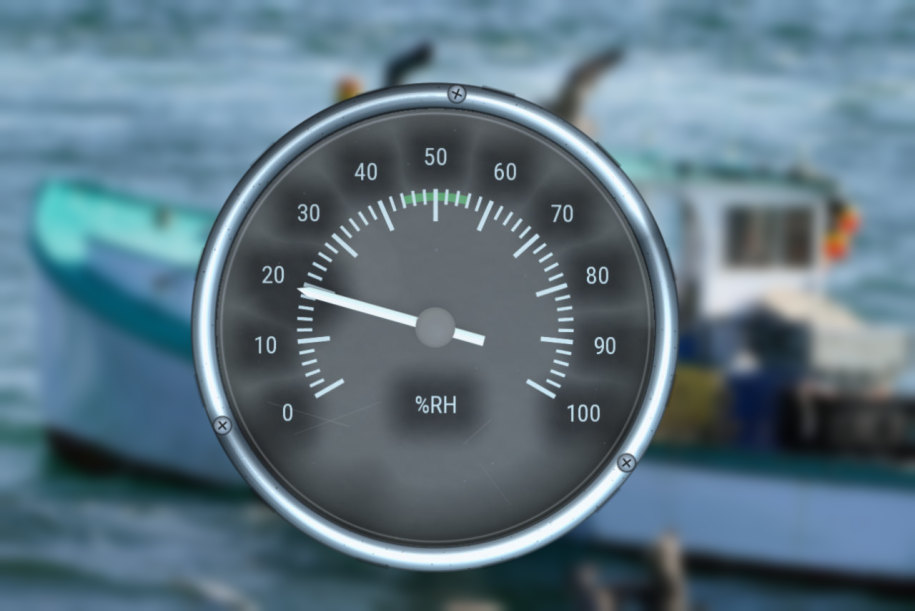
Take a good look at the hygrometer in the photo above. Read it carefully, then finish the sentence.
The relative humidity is 19 %
